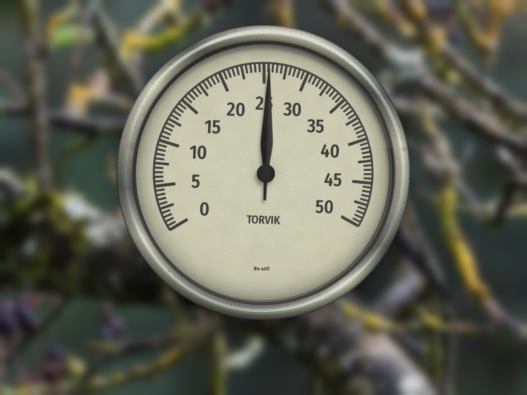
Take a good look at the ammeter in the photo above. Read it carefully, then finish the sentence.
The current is 25.5 A
